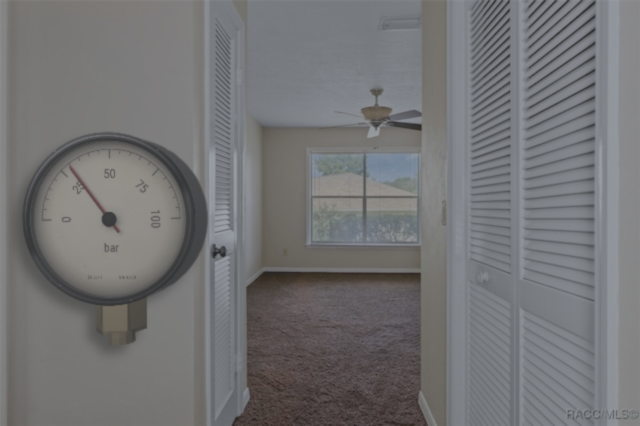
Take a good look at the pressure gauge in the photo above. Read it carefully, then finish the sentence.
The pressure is 30 bar
